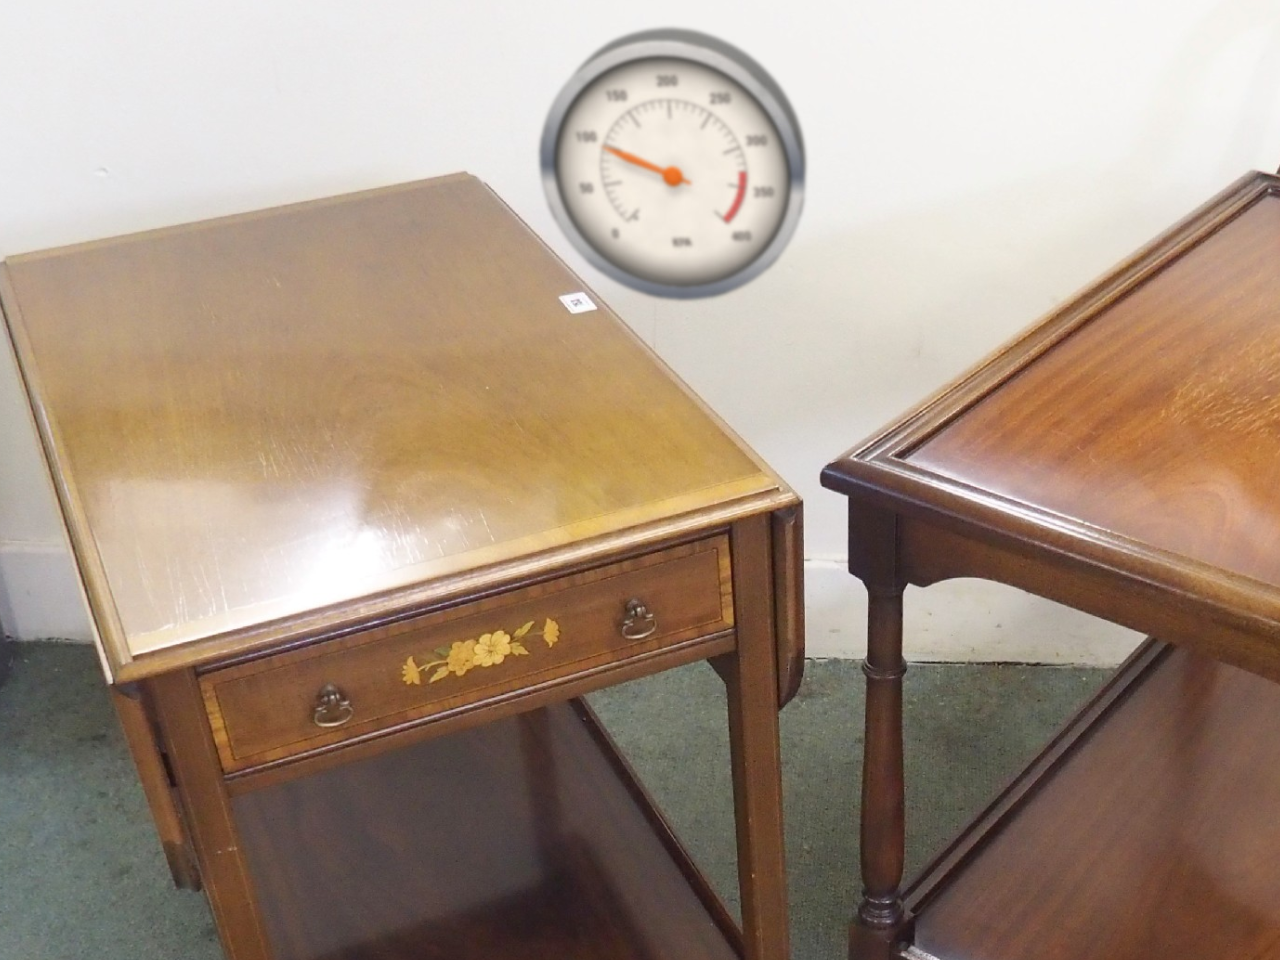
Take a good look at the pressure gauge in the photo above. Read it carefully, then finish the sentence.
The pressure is 100 kPa
